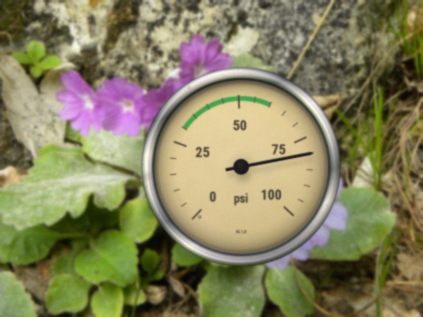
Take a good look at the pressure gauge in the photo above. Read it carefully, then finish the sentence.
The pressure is 80 psi
